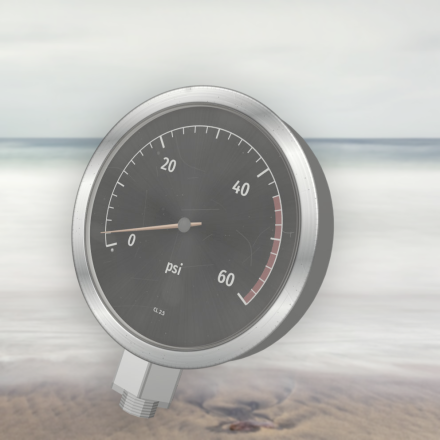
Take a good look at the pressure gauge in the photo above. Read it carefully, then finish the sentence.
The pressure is 2 psi
